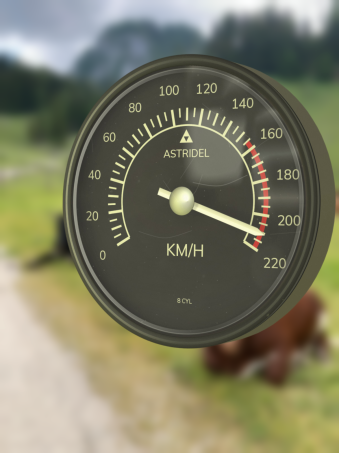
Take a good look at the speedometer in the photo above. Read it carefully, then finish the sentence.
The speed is 210 km/h
